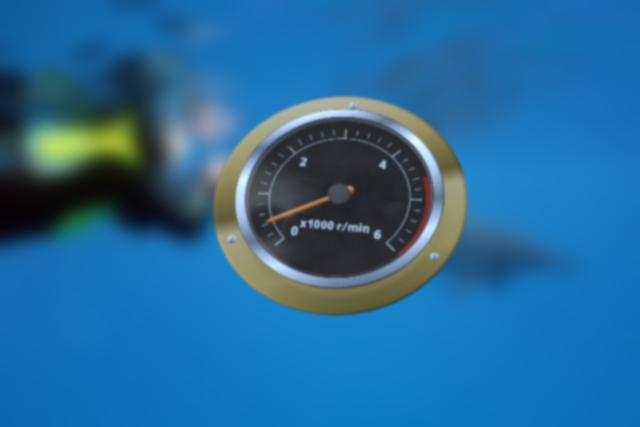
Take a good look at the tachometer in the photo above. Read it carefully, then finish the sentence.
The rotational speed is 400 rpm
